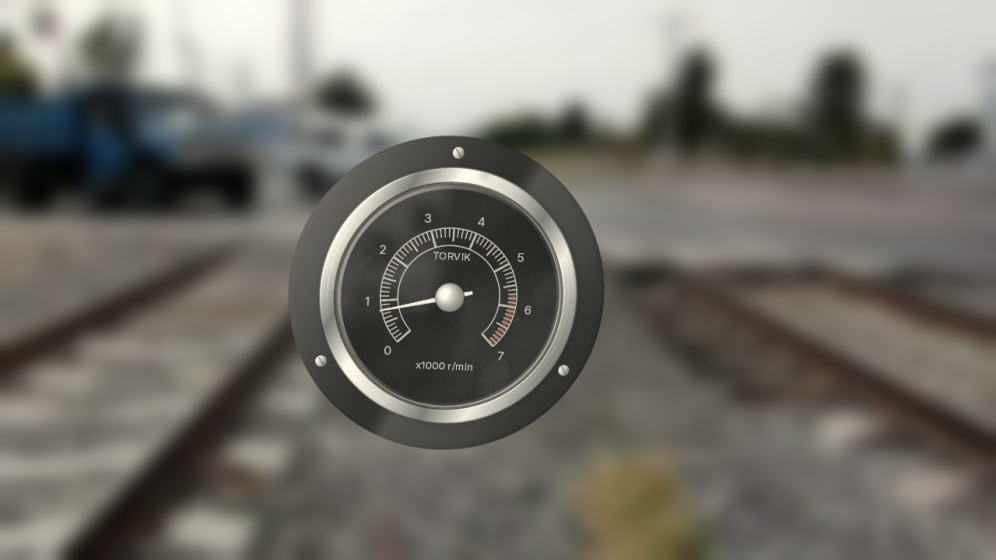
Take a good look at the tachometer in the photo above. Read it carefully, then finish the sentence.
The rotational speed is 800 rpm
